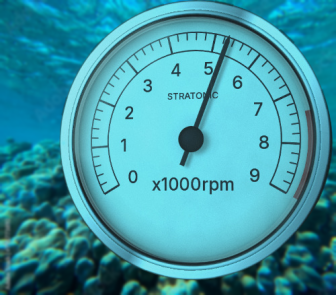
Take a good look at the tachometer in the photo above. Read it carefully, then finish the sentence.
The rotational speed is 5300 rpm
